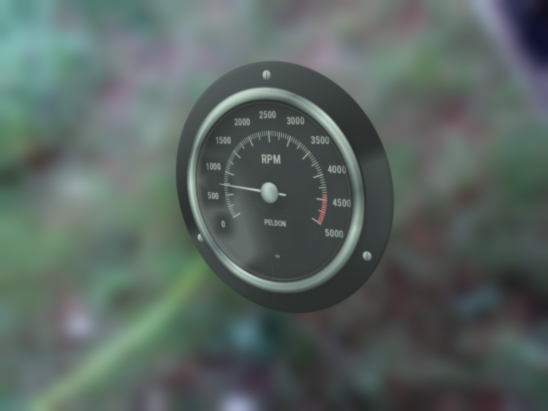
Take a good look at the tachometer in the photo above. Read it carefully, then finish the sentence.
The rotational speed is 750 rpm
